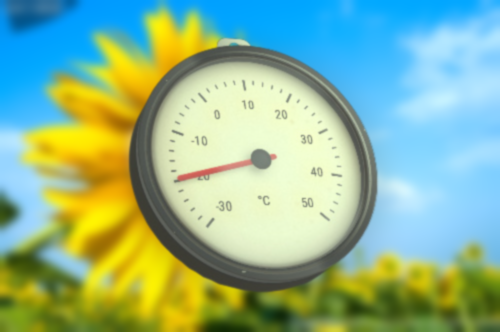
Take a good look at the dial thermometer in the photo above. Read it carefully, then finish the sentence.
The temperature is -20 °C
